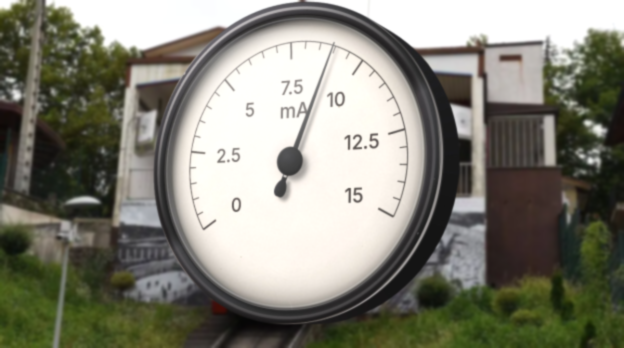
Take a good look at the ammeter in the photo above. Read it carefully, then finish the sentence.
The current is 9 mA
